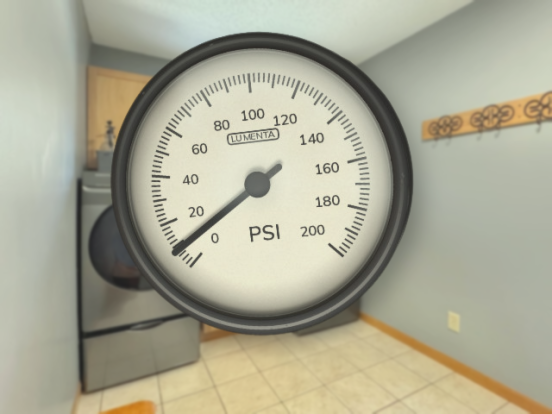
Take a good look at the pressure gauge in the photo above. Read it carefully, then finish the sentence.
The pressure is 8 psi
